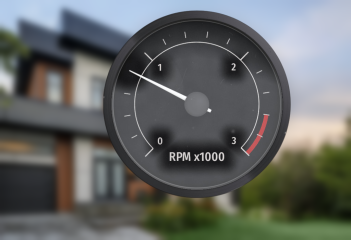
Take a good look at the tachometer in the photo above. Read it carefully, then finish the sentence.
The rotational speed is 800 rpm
